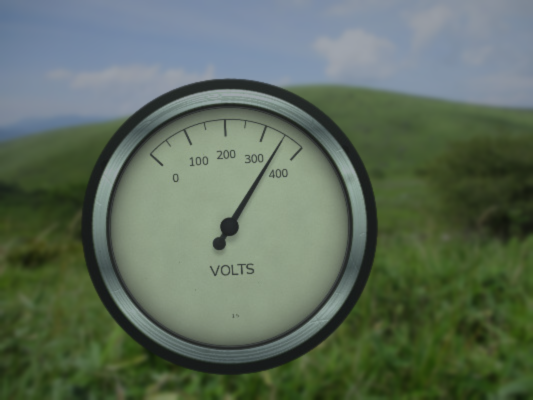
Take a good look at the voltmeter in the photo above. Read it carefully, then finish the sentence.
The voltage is 350 V
